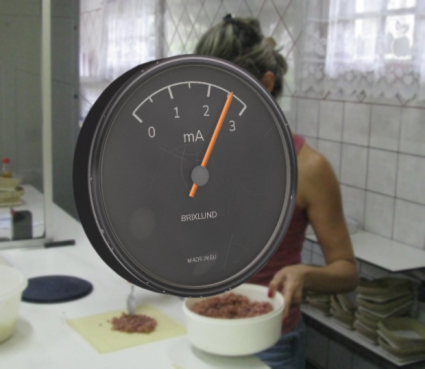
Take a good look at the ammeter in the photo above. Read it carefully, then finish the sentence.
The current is 2.5 mA
